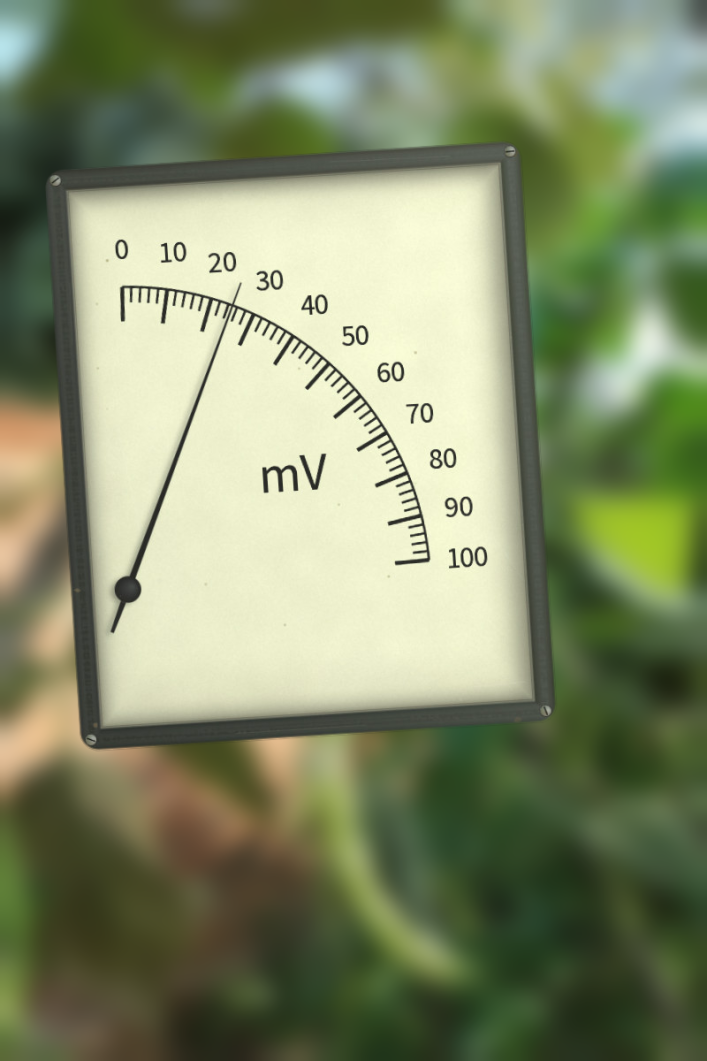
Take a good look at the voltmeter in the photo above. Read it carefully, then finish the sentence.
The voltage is 25 mV
